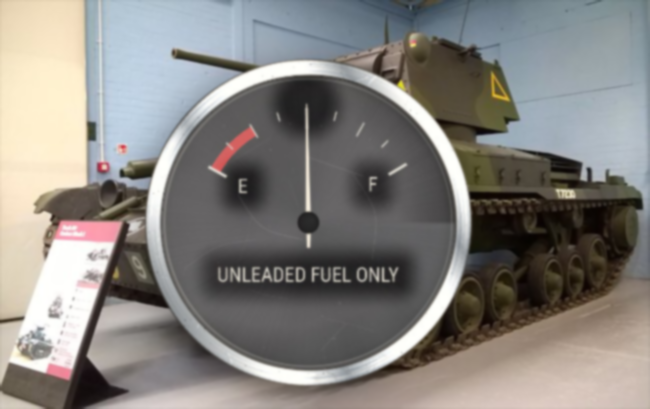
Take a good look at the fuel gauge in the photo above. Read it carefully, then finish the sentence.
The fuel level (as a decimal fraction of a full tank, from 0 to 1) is 0.5
